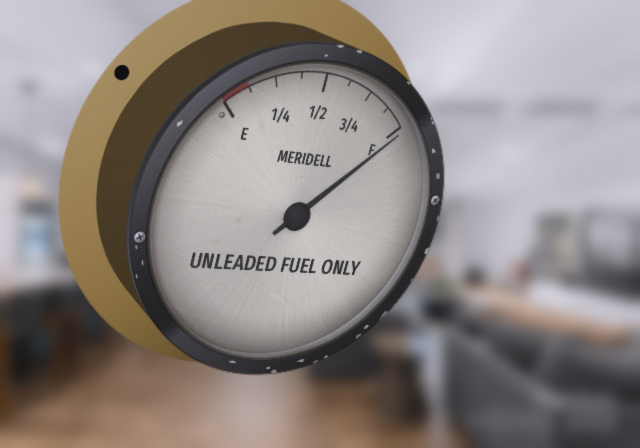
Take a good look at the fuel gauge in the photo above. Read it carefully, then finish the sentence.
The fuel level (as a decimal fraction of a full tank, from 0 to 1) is 1
